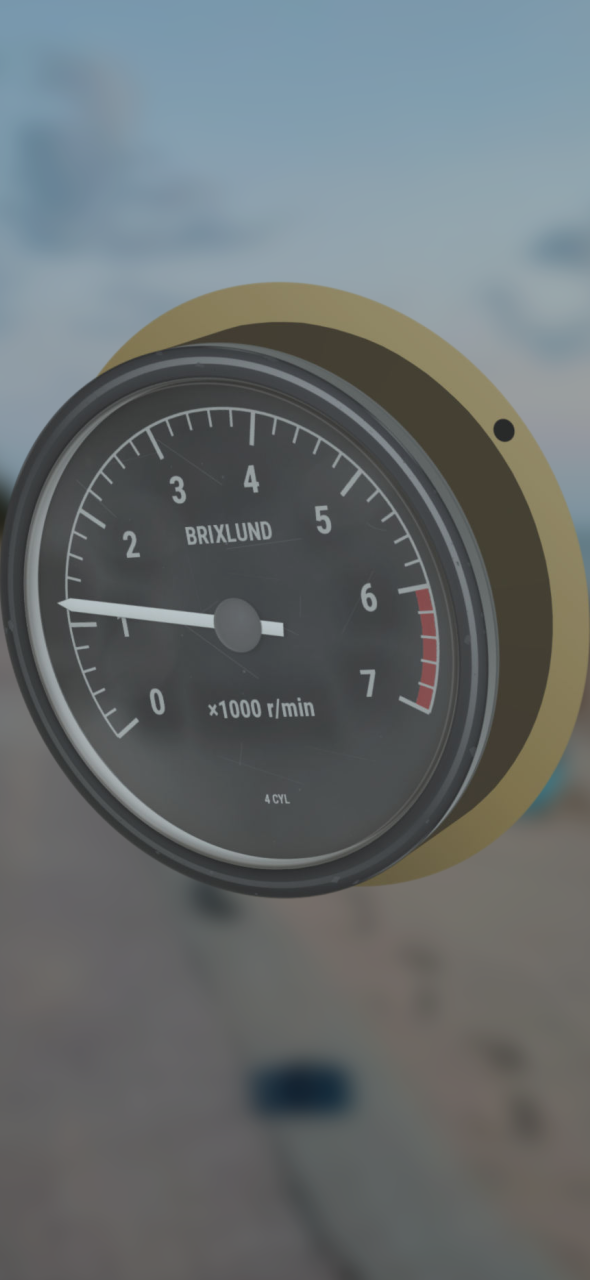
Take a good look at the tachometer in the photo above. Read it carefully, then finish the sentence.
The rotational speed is 1200 rpm
